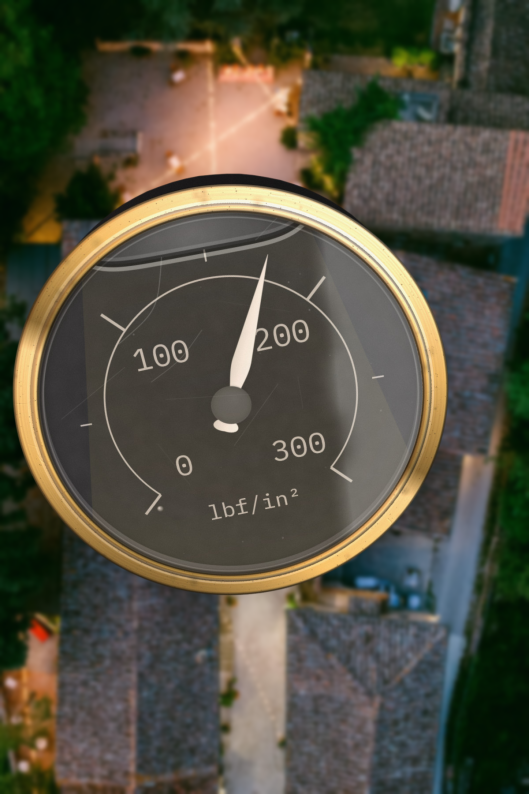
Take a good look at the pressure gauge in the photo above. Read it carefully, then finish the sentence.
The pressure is 175 psi
